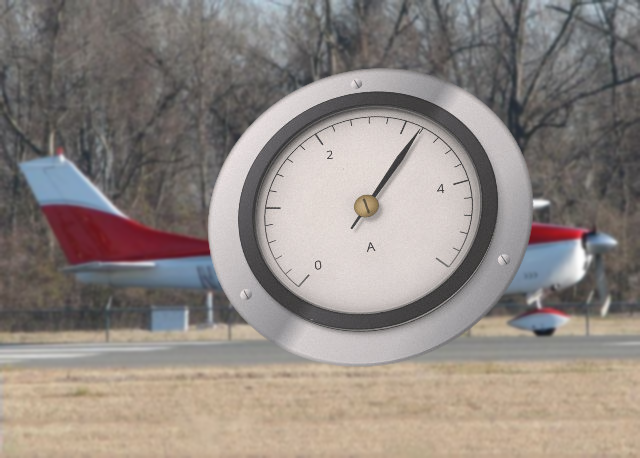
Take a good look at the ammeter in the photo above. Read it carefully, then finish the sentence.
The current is 3.2 A
